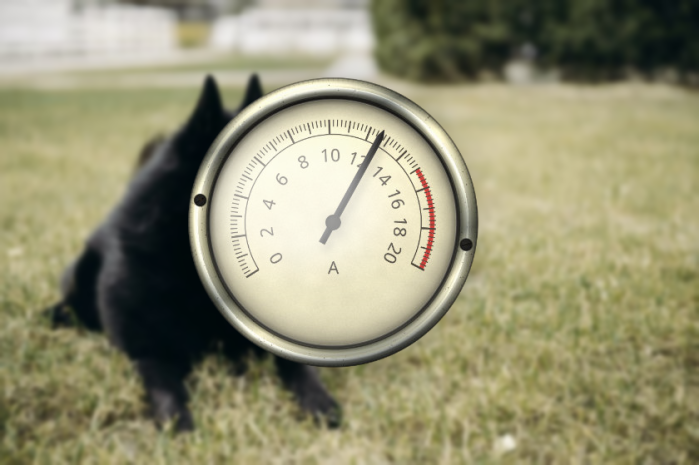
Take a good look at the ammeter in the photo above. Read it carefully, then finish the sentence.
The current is 12.6 A
